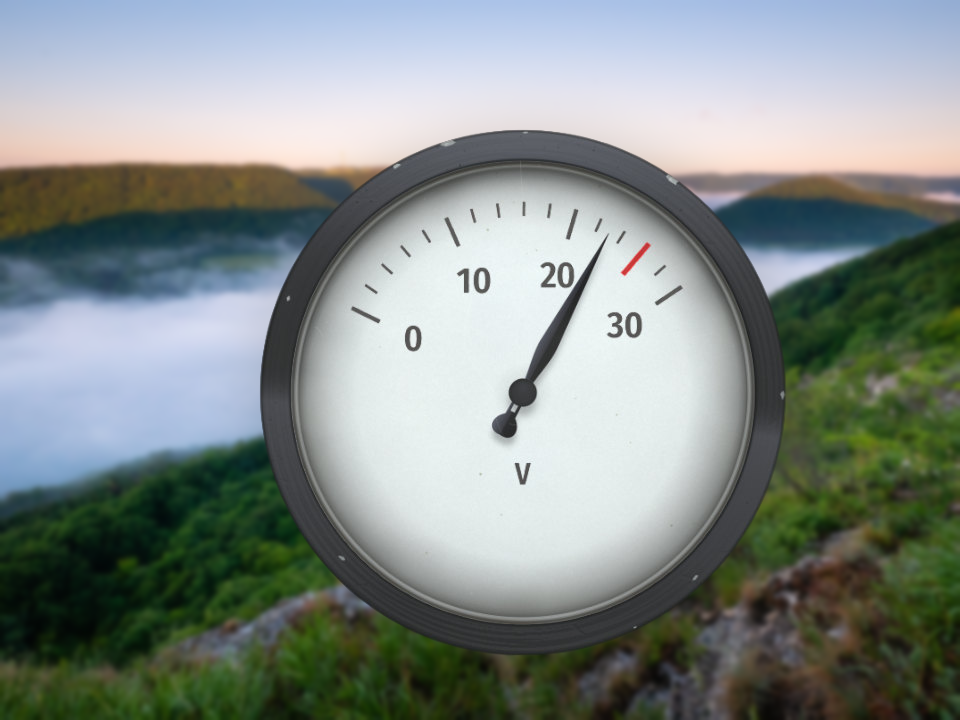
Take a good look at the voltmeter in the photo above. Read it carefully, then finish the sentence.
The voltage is 23 V
